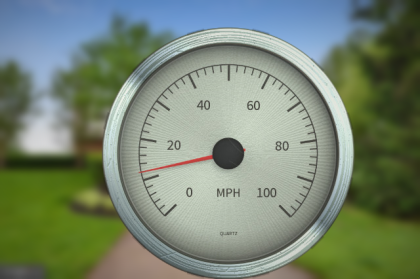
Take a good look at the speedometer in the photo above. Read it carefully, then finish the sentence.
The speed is 12 mph
